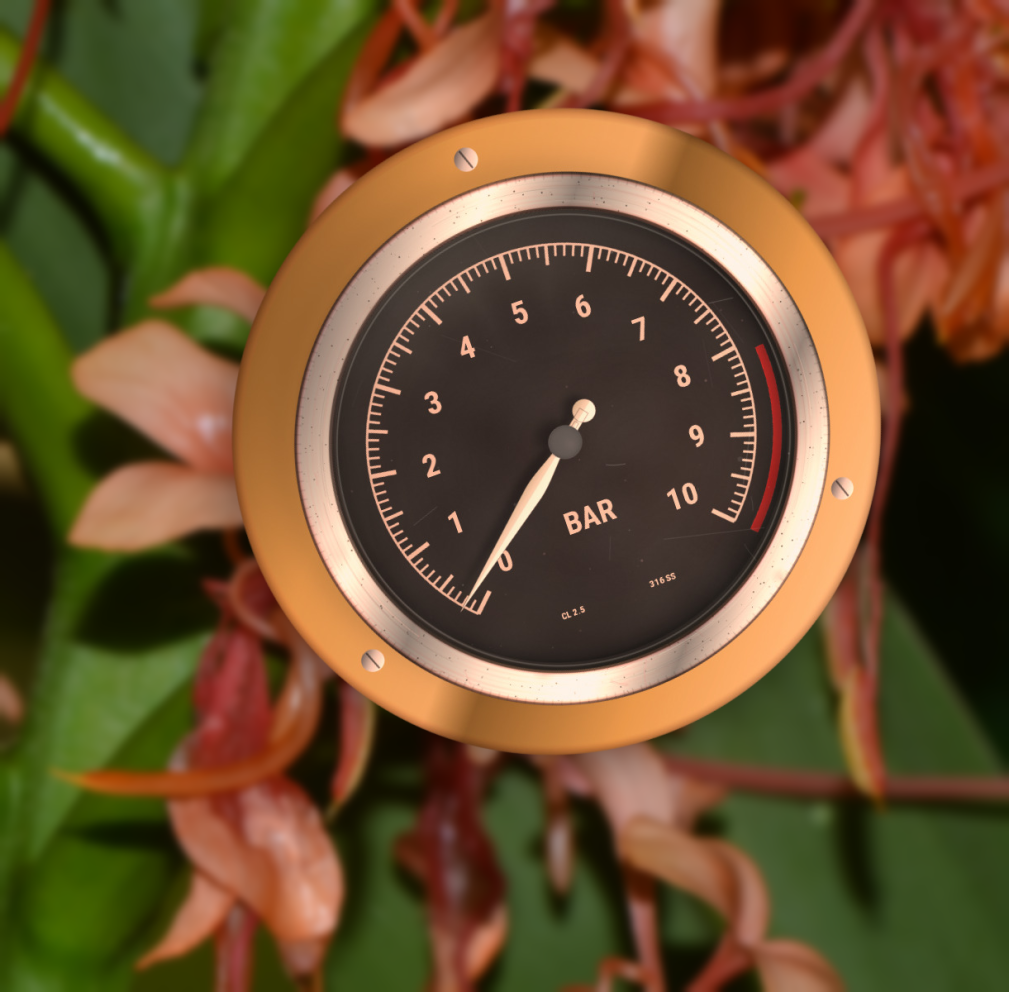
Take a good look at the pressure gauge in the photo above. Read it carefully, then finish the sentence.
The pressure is 0.2 bar
